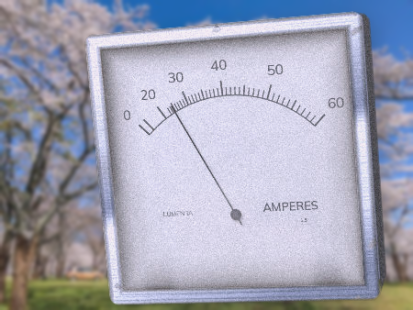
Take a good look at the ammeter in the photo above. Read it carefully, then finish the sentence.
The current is 25 A
